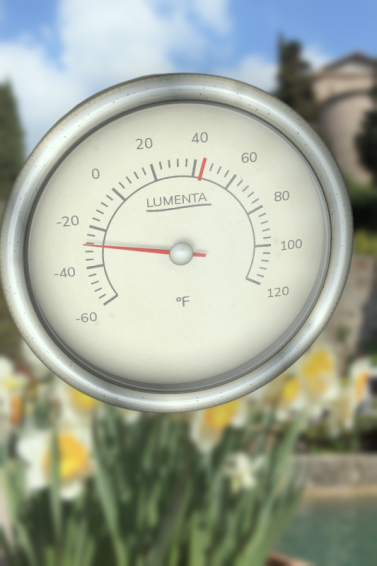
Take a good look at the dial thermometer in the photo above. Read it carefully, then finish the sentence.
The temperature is -28 °F
